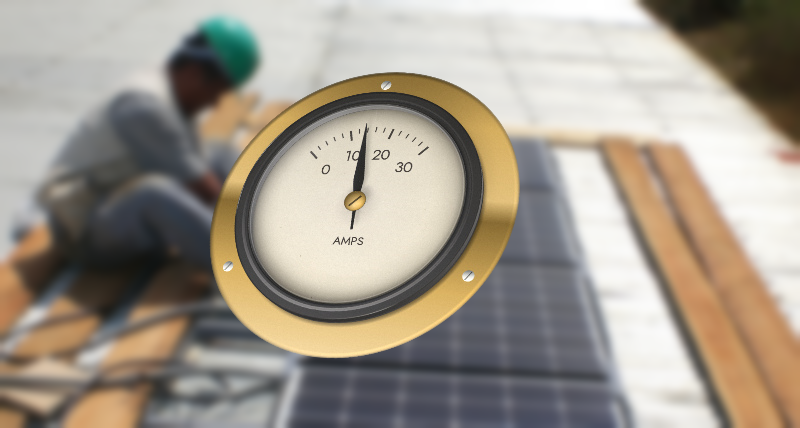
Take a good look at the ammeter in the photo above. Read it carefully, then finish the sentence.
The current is 14 A
